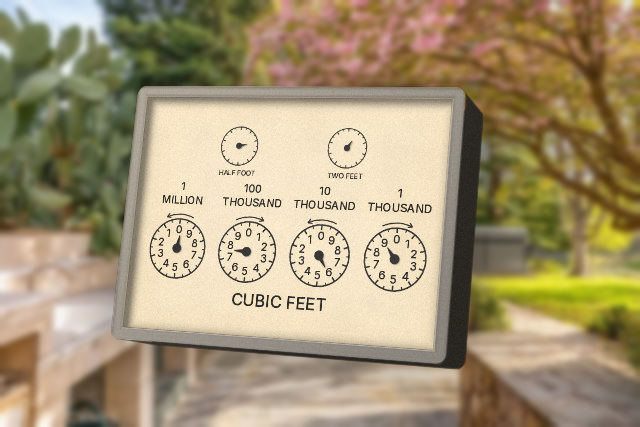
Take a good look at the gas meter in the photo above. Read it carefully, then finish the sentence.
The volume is 975900 ft³
